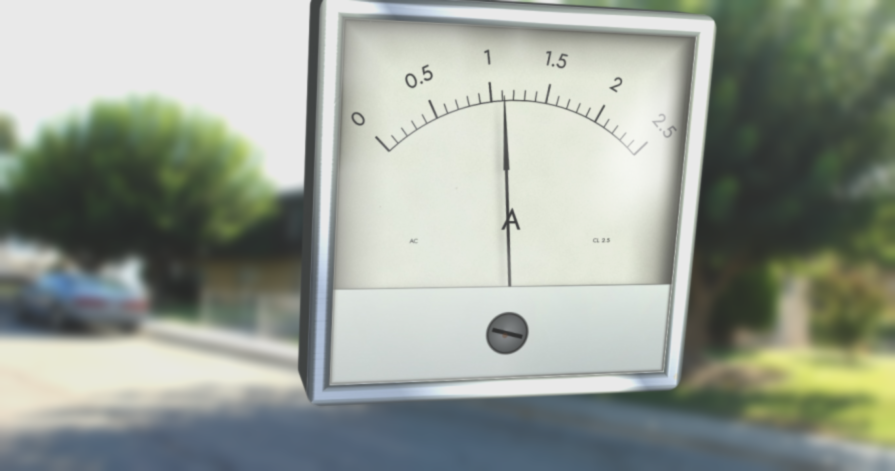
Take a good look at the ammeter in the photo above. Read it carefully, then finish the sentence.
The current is 1.1 A
